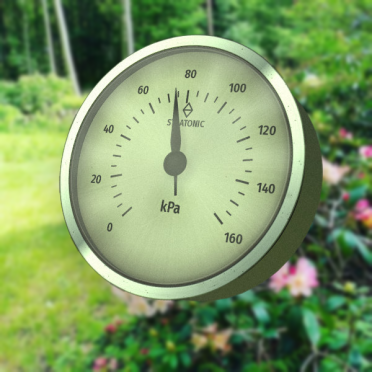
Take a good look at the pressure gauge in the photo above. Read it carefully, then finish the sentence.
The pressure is 75 kPa
